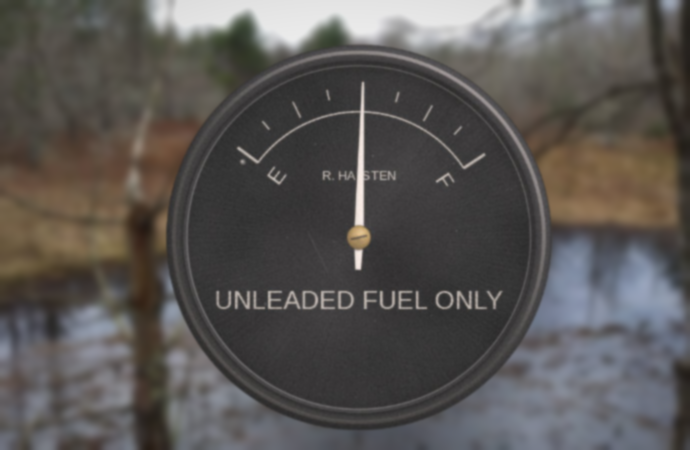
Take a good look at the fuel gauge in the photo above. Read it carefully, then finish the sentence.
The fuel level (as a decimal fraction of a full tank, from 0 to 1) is 0.5
